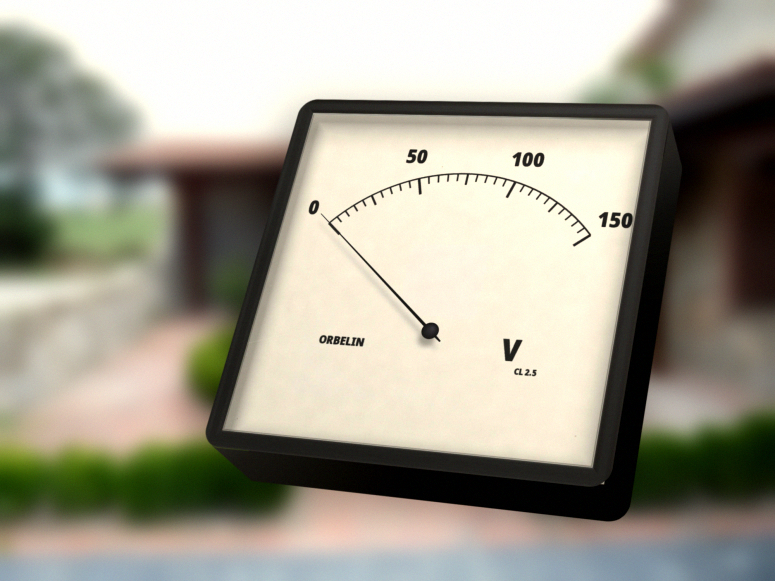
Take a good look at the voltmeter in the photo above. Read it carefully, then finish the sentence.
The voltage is 0 V
